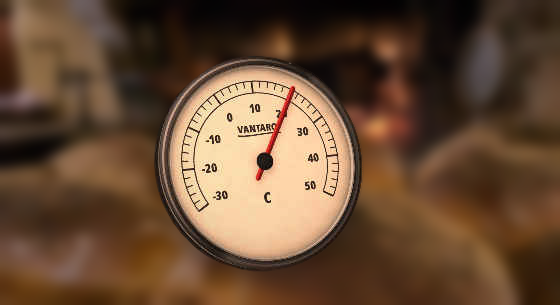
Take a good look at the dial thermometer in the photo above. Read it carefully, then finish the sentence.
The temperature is 20 °C
